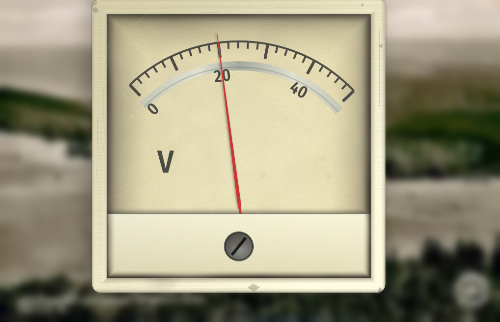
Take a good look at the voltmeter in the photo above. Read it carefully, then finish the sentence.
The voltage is 20 V
